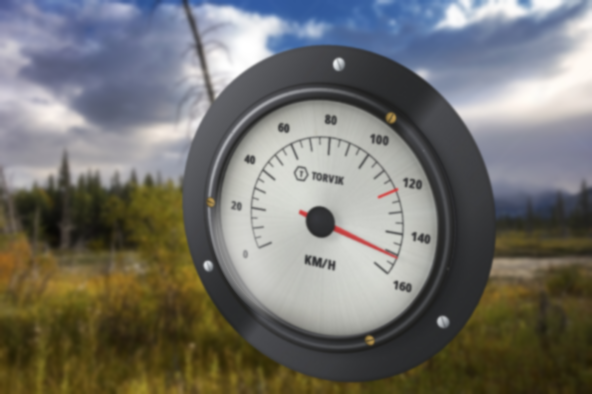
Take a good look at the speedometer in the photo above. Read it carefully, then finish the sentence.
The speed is 150 km/h
